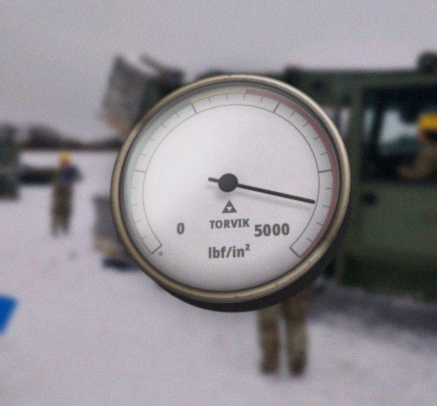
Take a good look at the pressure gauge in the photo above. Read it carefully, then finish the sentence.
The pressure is 4400 psi
